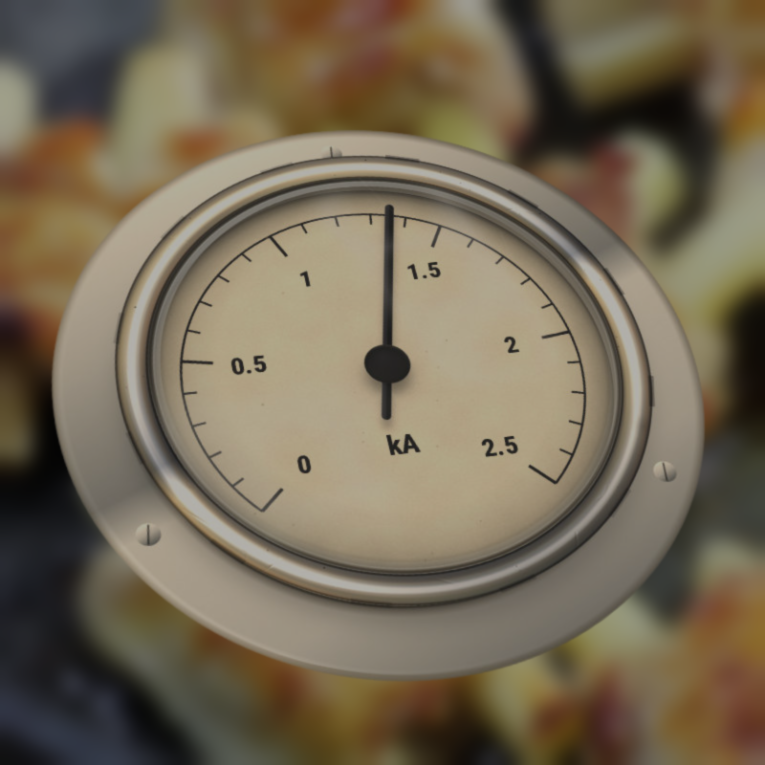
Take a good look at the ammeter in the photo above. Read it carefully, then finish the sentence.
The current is 1.35 kA
